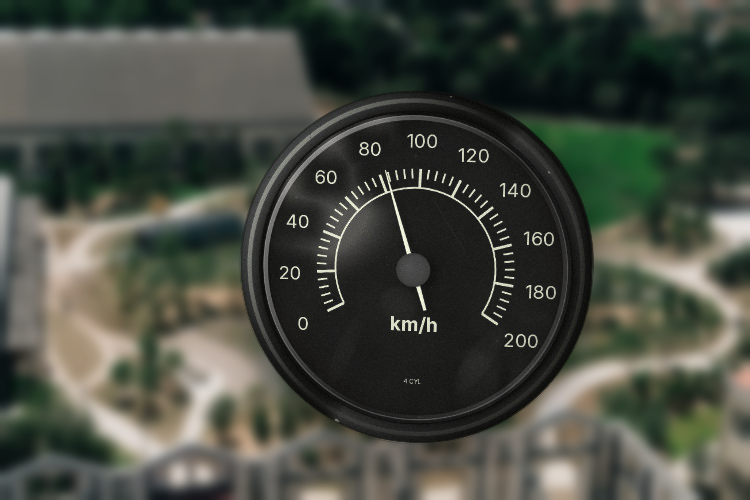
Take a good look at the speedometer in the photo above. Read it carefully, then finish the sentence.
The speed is 84 km/h
